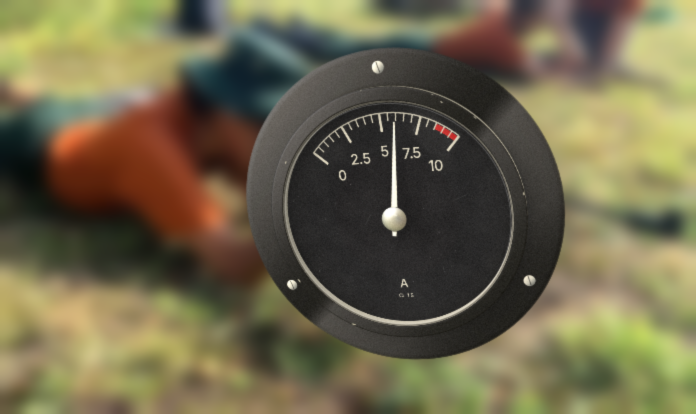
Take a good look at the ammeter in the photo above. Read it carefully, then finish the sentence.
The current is 6 A
